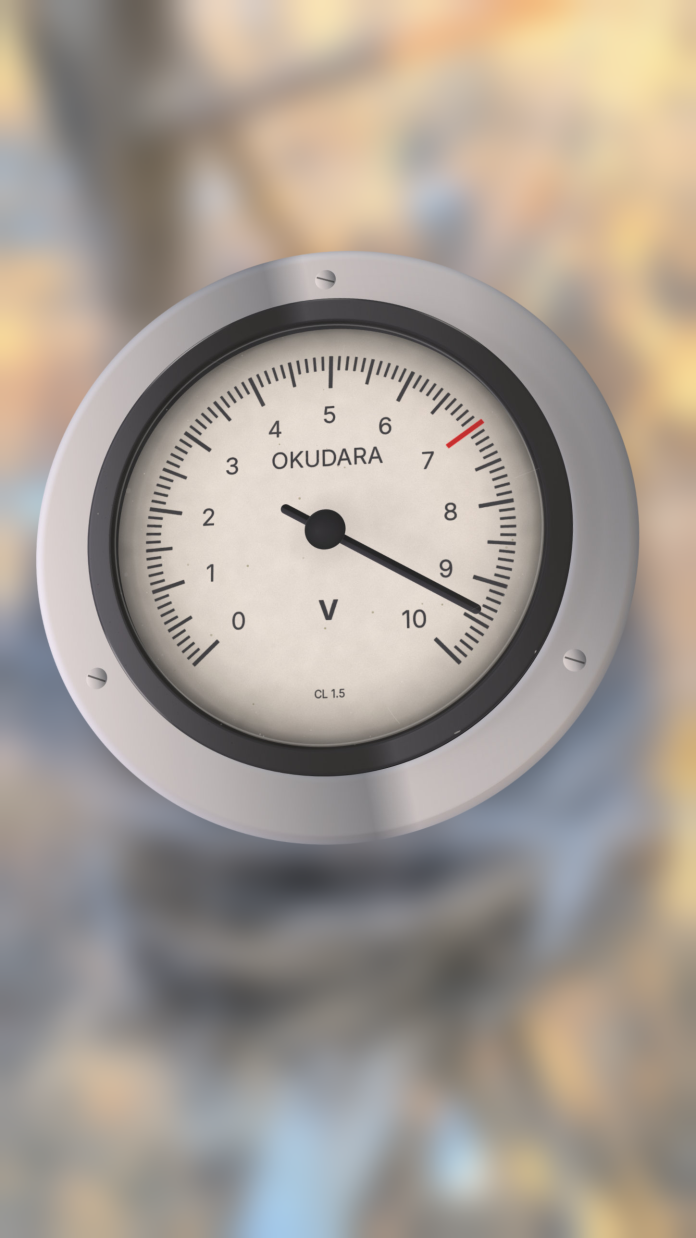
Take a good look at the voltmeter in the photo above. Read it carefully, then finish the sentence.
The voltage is 9.4 V
